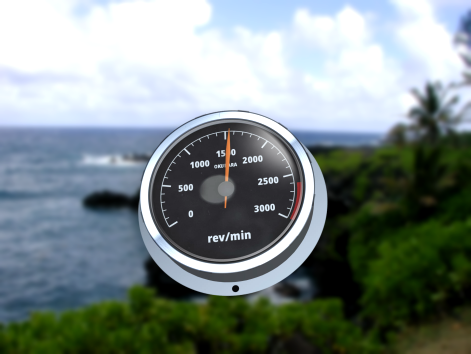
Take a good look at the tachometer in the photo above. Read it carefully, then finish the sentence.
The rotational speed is 1550 rpm
